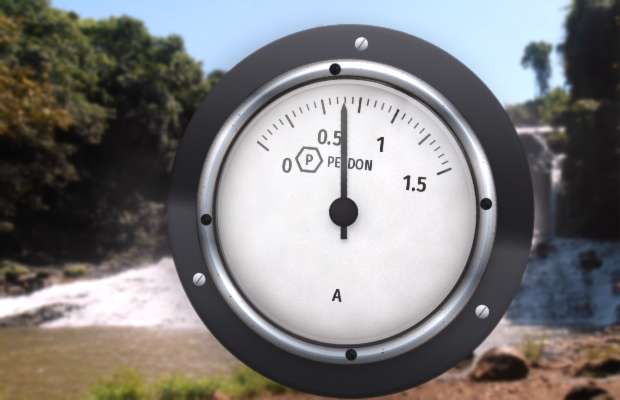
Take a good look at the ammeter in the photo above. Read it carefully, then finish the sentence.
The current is 0.65 A
